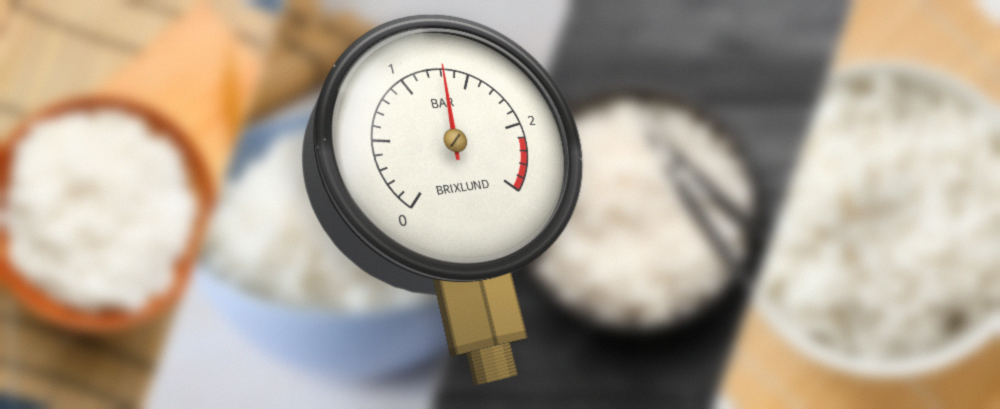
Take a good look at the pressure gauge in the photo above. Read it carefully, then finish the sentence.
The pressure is 1.3 bar
